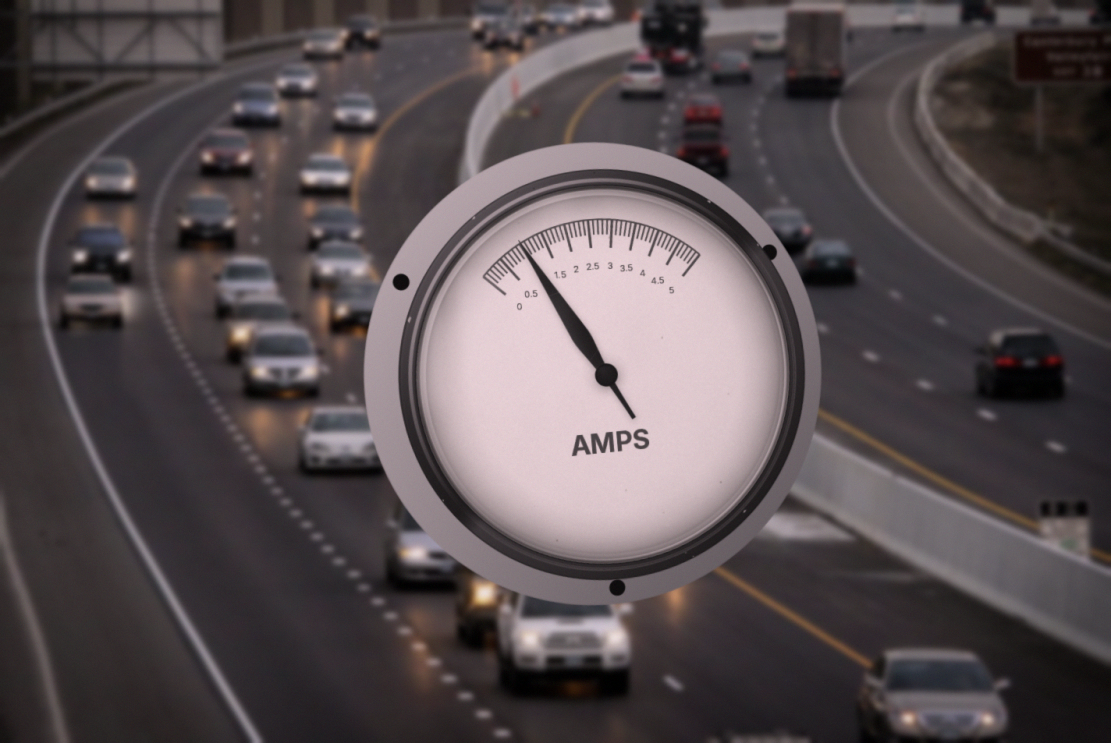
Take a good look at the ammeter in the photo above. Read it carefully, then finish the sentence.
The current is 1 A
